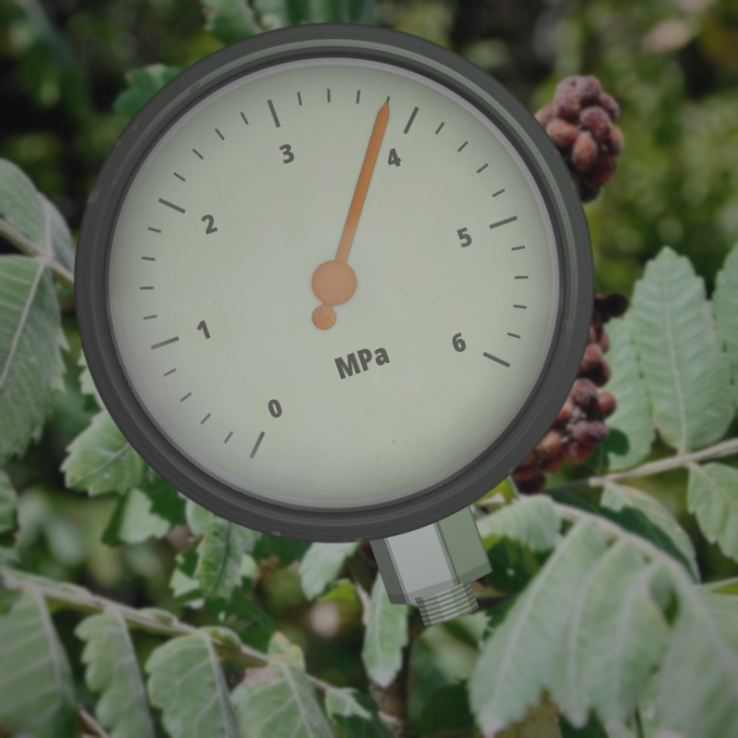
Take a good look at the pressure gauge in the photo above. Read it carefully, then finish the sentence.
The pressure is 3.8 MPa
